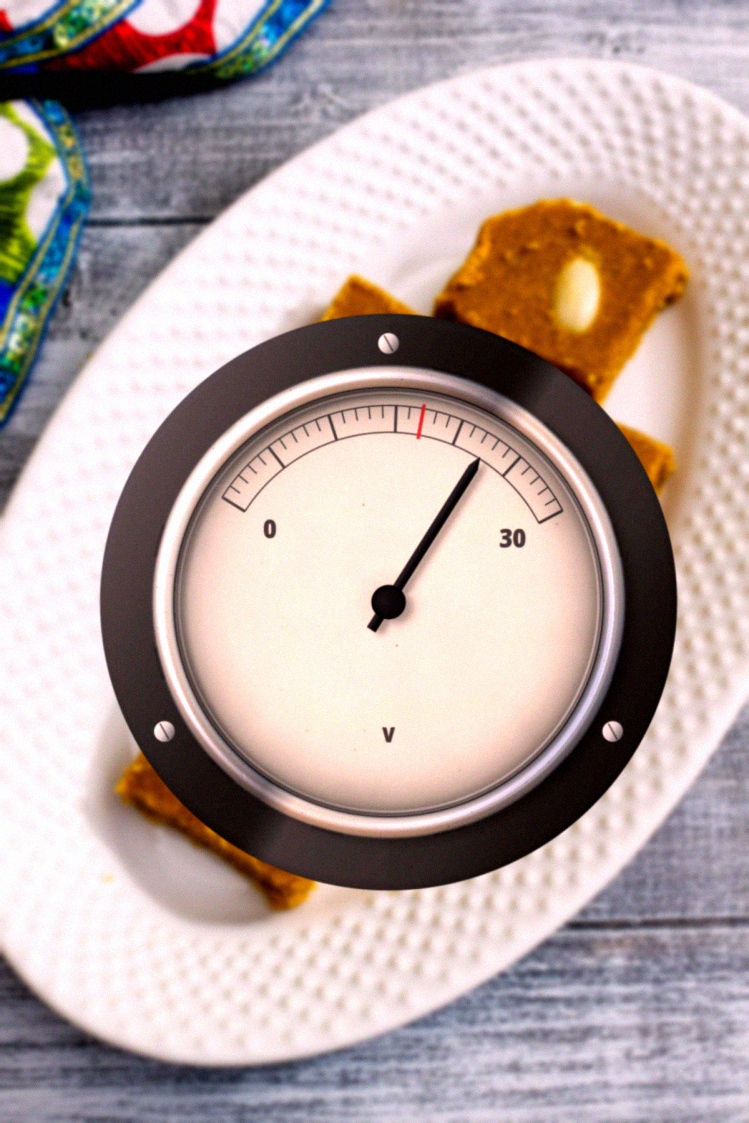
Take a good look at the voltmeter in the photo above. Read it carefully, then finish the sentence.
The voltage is 22.5 V
